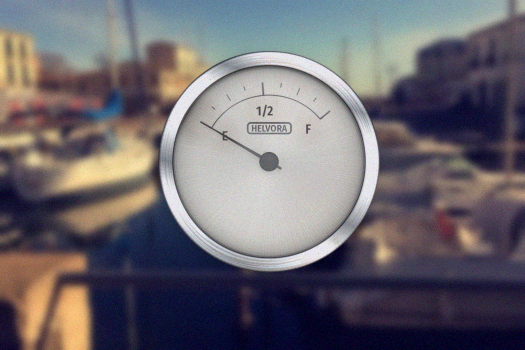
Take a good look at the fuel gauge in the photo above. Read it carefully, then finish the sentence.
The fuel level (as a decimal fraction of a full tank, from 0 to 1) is 0
